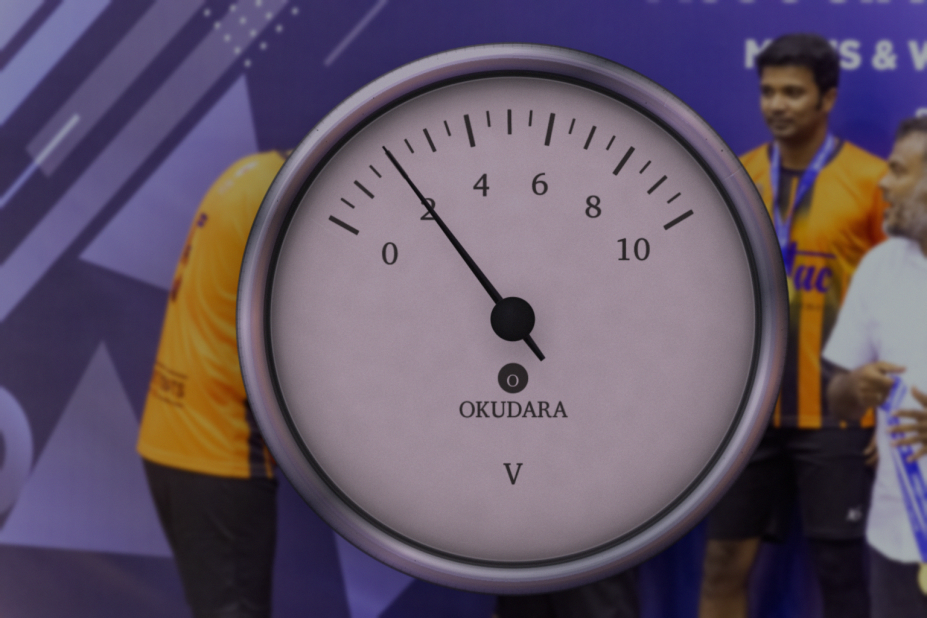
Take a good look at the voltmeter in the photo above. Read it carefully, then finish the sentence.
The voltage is 2 V
